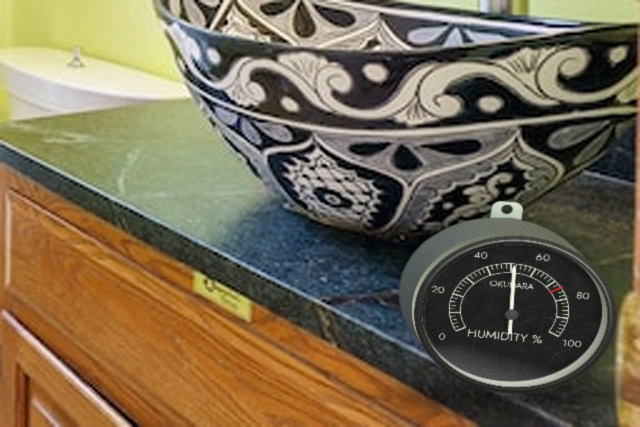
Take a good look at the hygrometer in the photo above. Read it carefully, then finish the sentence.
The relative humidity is 50 %
